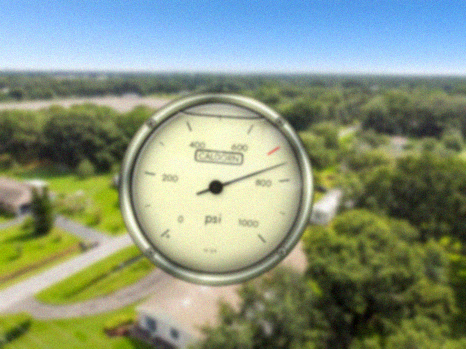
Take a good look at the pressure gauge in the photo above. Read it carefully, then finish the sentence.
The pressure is 750 psi
